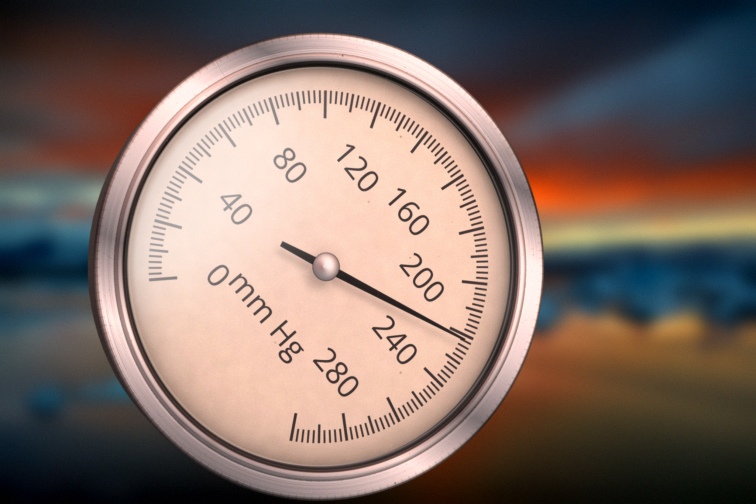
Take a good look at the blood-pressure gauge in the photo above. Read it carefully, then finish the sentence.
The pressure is 222 mmHg
